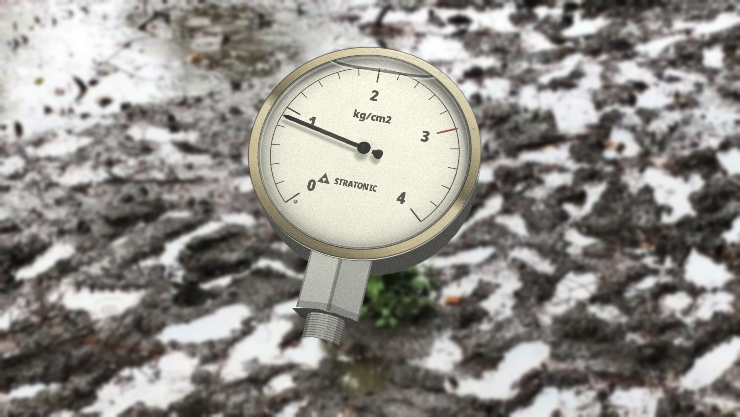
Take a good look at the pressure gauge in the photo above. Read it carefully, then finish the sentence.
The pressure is 0.9 kg/cm²
